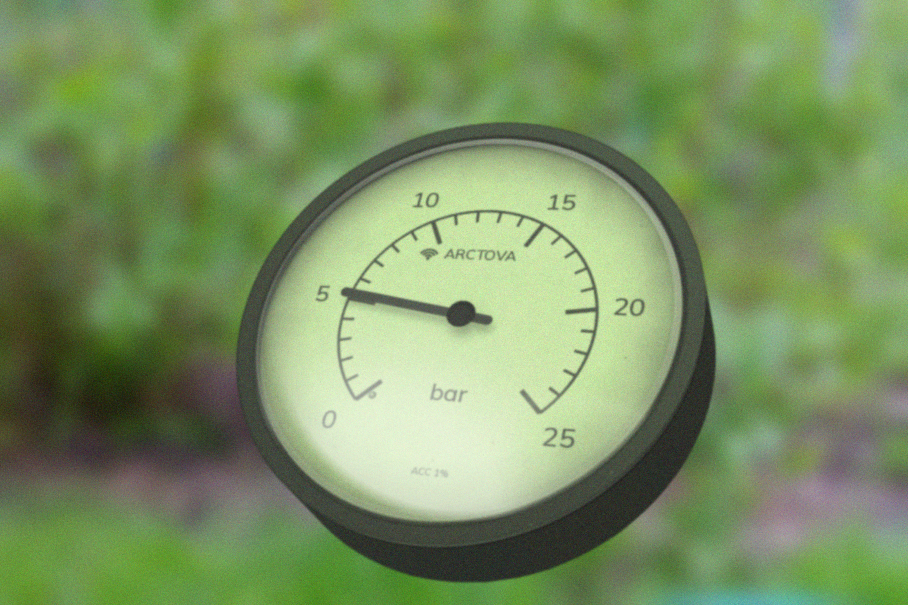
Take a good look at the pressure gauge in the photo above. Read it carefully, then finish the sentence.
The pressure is 5 bar
